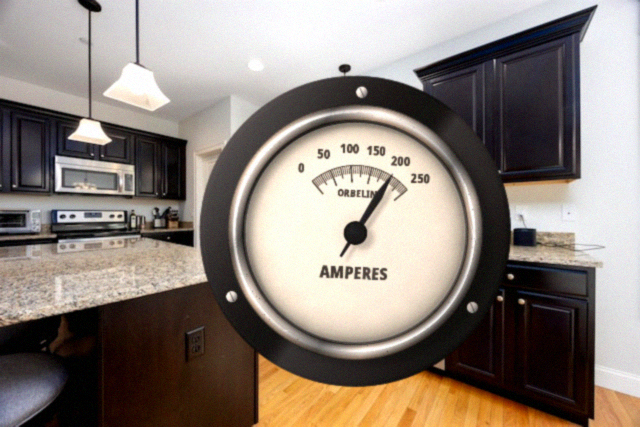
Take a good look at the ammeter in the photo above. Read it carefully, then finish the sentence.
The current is 200 A
